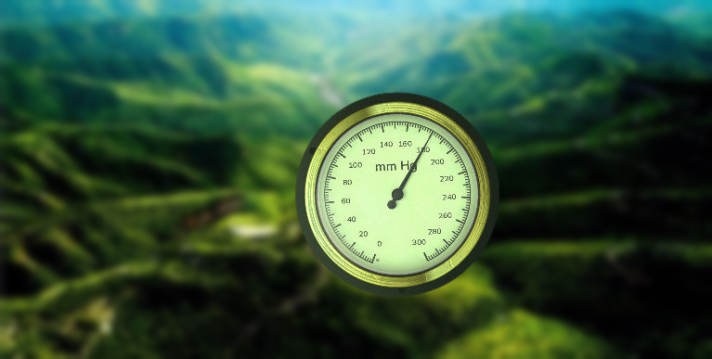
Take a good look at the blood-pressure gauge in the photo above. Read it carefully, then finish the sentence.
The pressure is 180 mmHg
